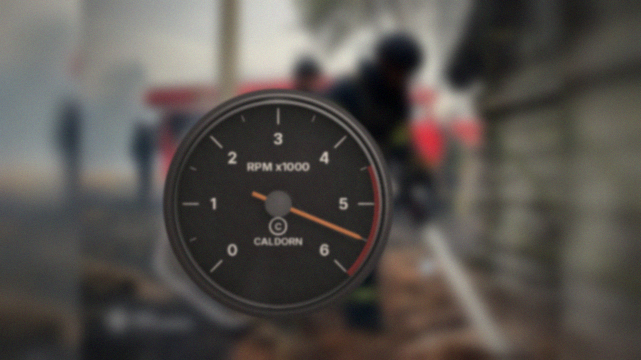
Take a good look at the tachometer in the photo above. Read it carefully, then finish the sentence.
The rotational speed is 5500 rpm
